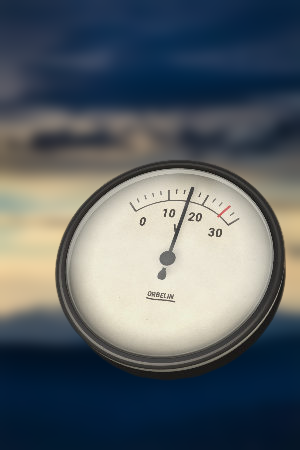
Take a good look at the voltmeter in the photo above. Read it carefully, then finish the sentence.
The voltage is 16 V
